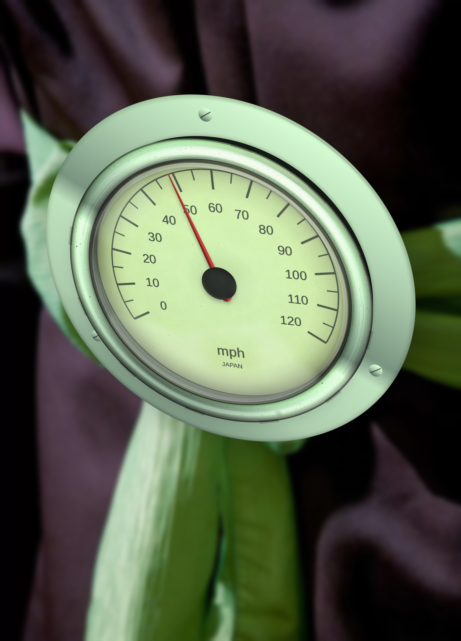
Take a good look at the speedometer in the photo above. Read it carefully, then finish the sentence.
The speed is 50 mph
